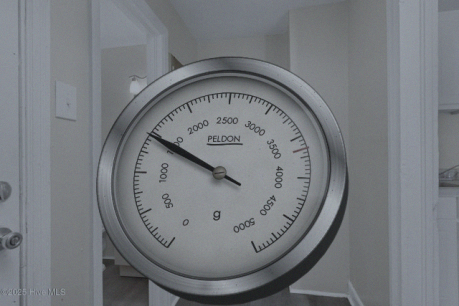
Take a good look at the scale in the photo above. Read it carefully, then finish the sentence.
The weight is 1450 g
